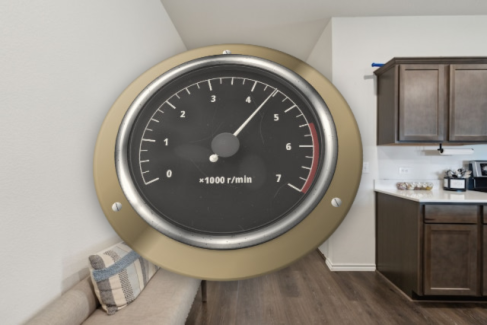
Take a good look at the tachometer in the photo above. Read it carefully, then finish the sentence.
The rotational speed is 4500 rpm
